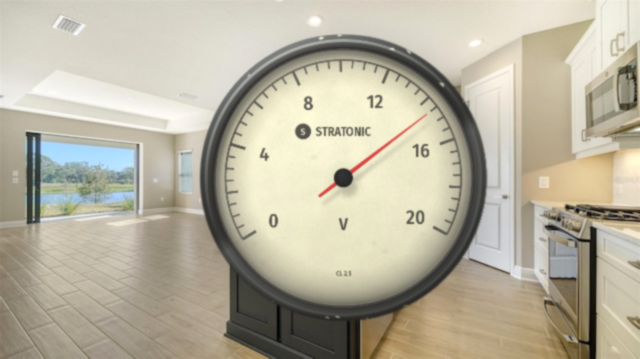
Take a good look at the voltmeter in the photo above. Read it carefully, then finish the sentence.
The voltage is 14.5 V
